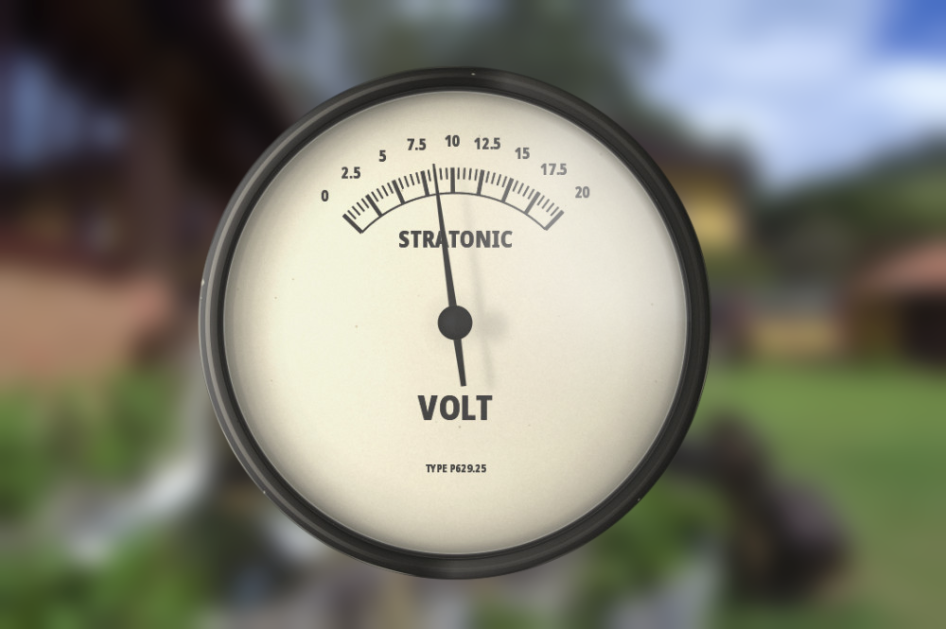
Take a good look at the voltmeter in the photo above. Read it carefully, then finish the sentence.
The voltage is 8.5 V
